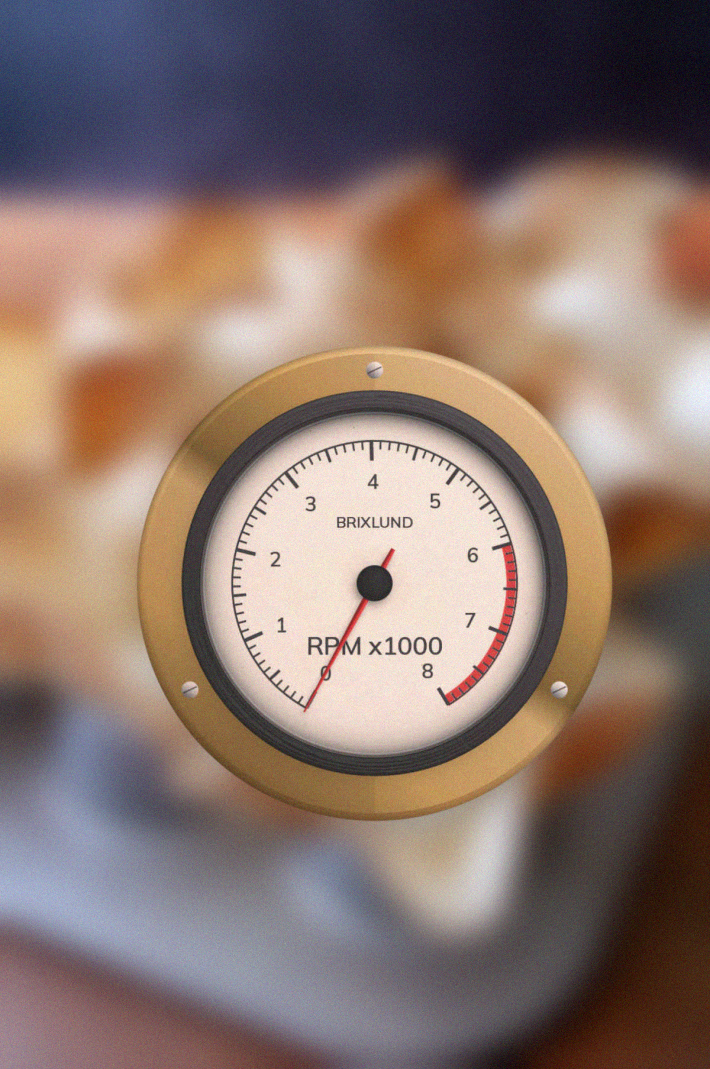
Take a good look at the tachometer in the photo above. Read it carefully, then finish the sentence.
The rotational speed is 0 rpm
